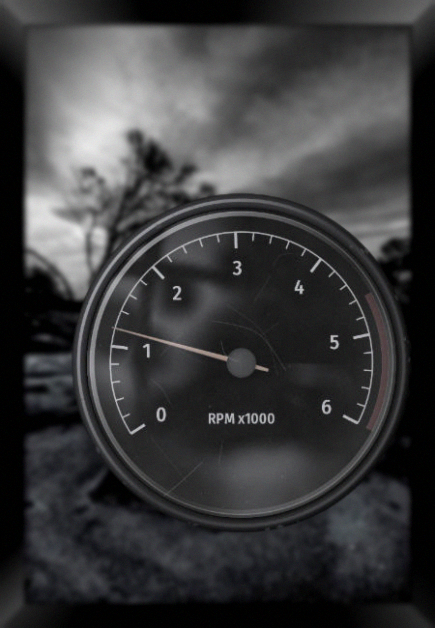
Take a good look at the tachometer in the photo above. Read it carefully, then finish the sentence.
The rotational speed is 1200 rpm
